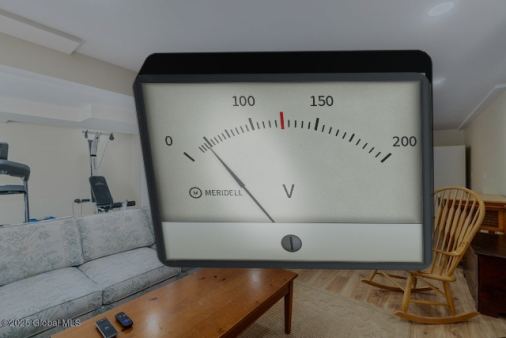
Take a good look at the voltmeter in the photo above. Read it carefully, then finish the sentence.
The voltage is 50 V
